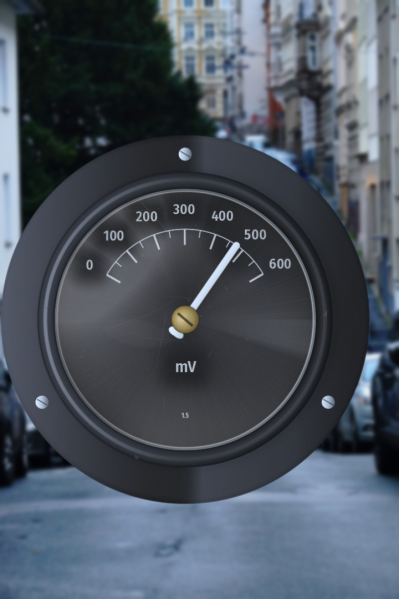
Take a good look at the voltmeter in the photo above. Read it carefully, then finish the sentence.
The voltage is 475 mV
